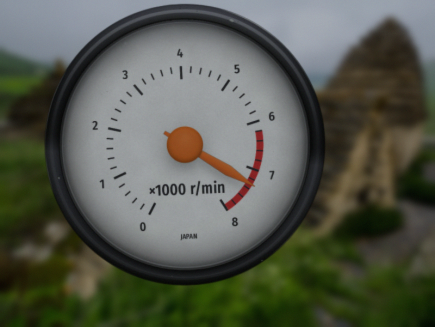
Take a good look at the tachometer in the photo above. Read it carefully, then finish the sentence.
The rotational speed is 7300 rpm
